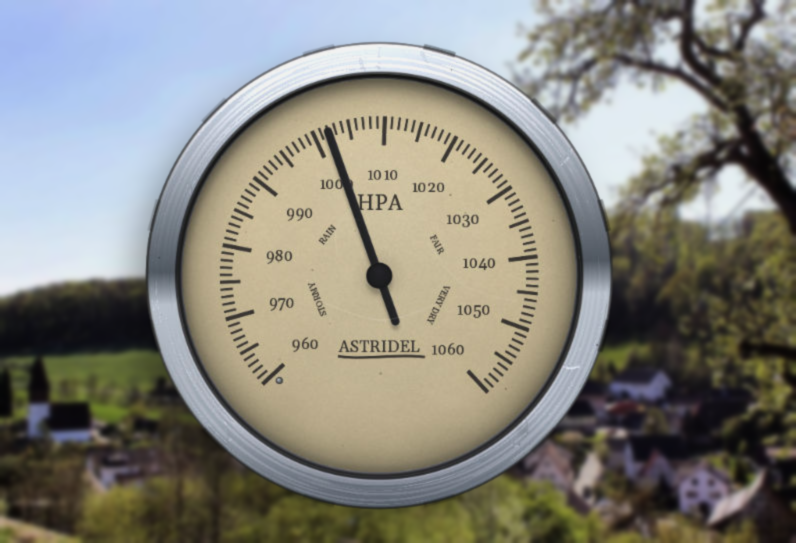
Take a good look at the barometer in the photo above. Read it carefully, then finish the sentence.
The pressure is 1002 hPa
